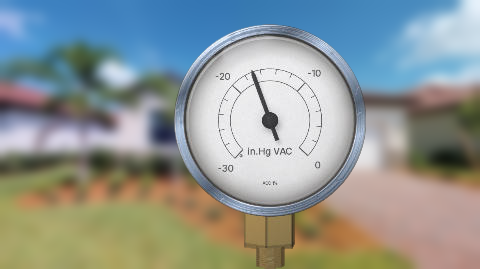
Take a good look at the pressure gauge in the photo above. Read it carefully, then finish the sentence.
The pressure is -17 inHg
